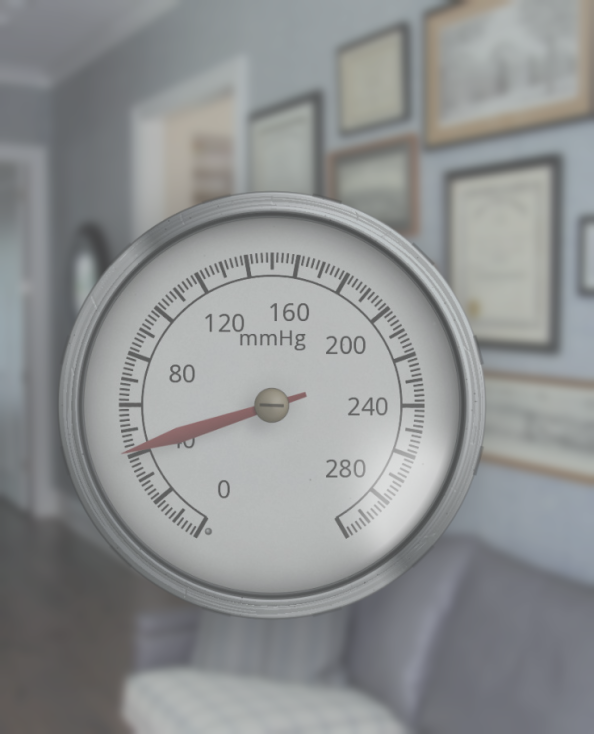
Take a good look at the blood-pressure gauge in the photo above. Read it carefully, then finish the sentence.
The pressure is 42 mmHg
